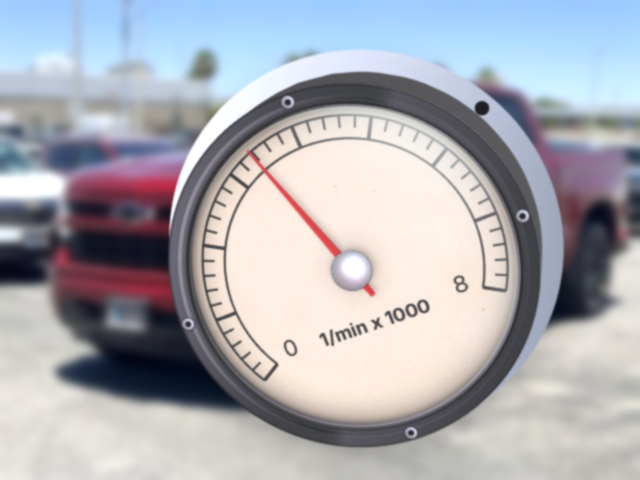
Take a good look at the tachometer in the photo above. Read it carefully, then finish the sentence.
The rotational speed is 3400 rpm
